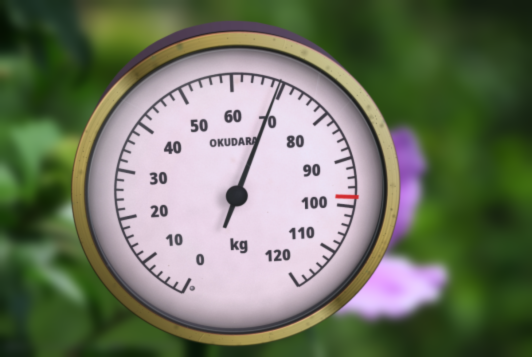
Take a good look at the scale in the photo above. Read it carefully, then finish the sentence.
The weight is 69 kg
